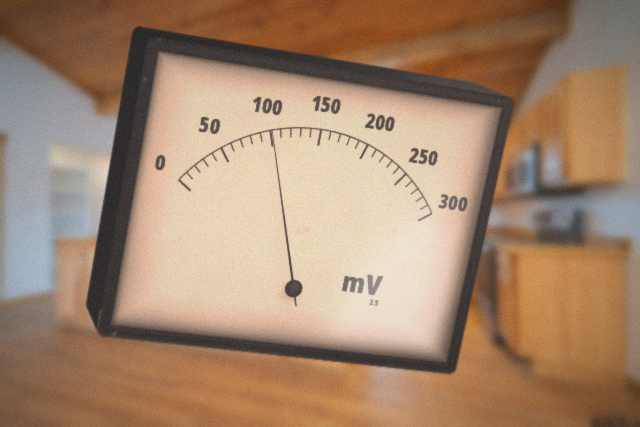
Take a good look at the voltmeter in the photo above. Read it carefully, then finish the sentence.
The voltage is 100 mV
